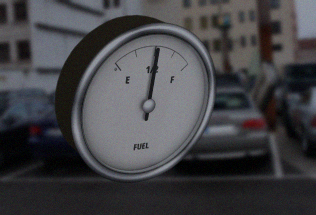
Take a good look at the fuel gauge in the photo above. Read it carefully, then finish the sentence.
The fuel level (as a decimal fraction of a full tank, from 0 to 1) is 0.5
